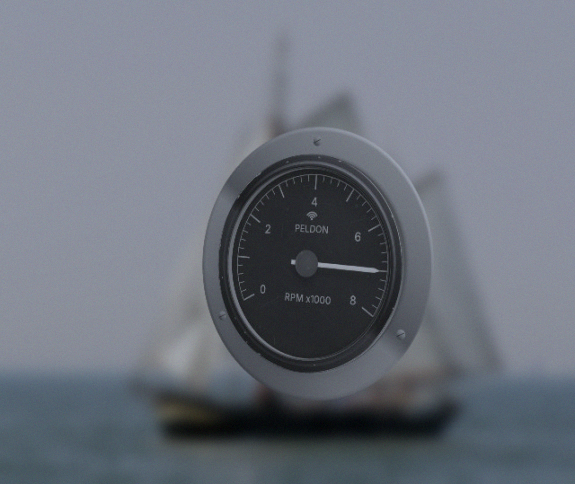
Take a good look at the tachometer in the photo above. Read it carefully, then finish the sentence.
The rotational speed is 7000 rpm
